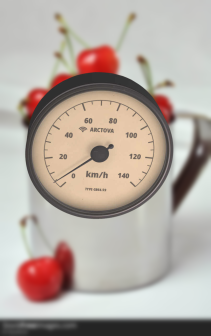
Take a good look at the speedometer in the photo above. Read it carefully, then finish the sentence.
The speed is 5 km/h
